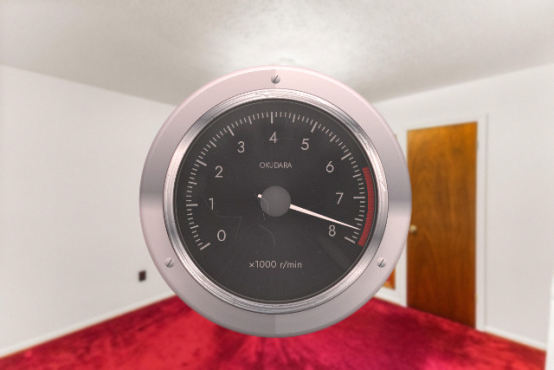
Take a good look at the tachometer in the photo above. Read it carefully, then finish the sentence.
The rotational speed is 7700 rpm
